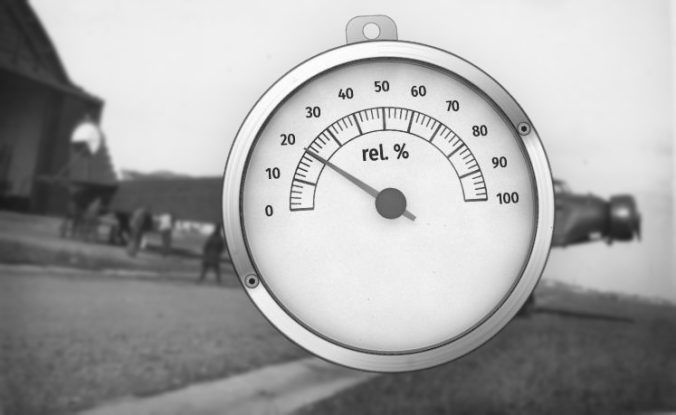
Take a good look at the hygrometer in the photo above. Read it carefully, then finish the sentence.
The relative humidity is 20 %
